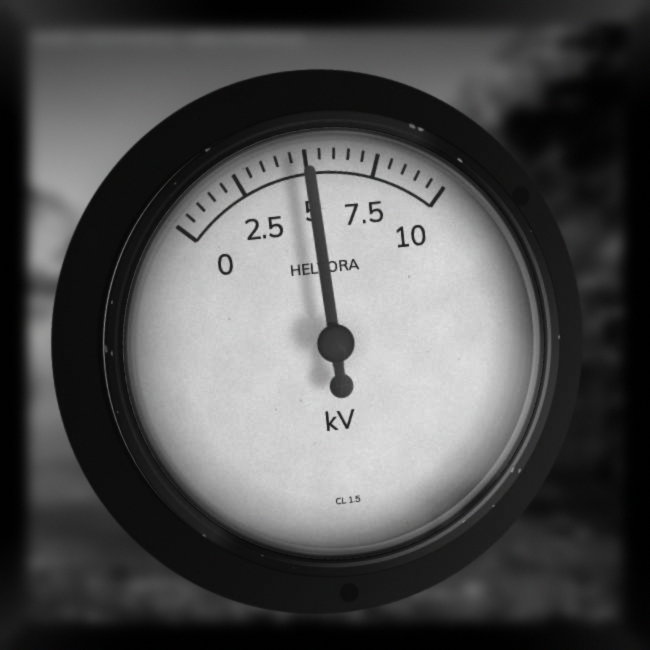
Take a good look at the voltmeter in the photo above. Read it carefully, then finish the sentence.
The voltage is 5 kV
